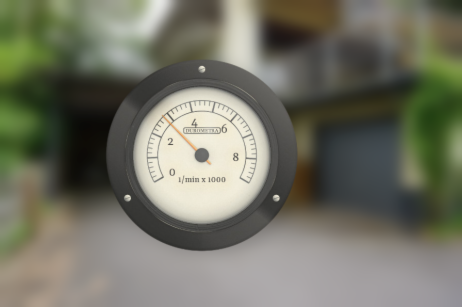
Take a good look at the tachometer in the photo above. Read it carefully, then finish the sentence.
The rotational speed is 2800 rpm
